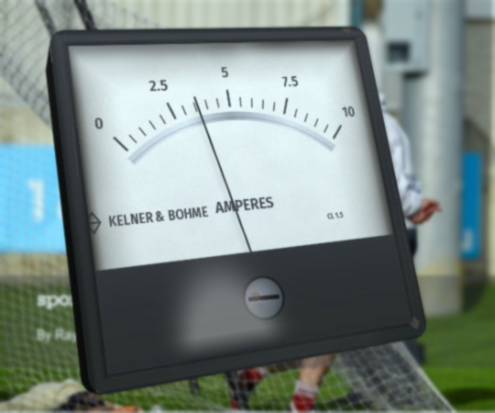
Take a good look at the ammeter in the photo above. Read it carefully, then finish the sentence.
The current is 3.5 A
